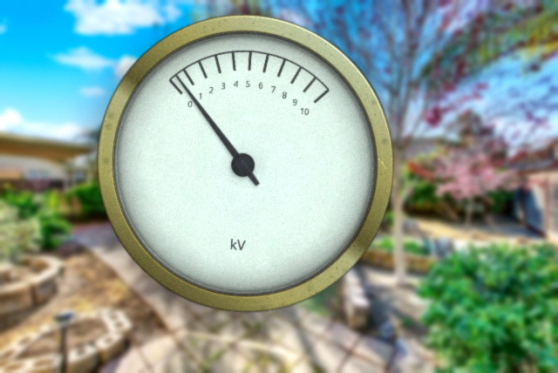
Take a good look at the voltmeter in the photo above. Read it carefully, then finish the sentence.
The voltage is 0.5 kV
